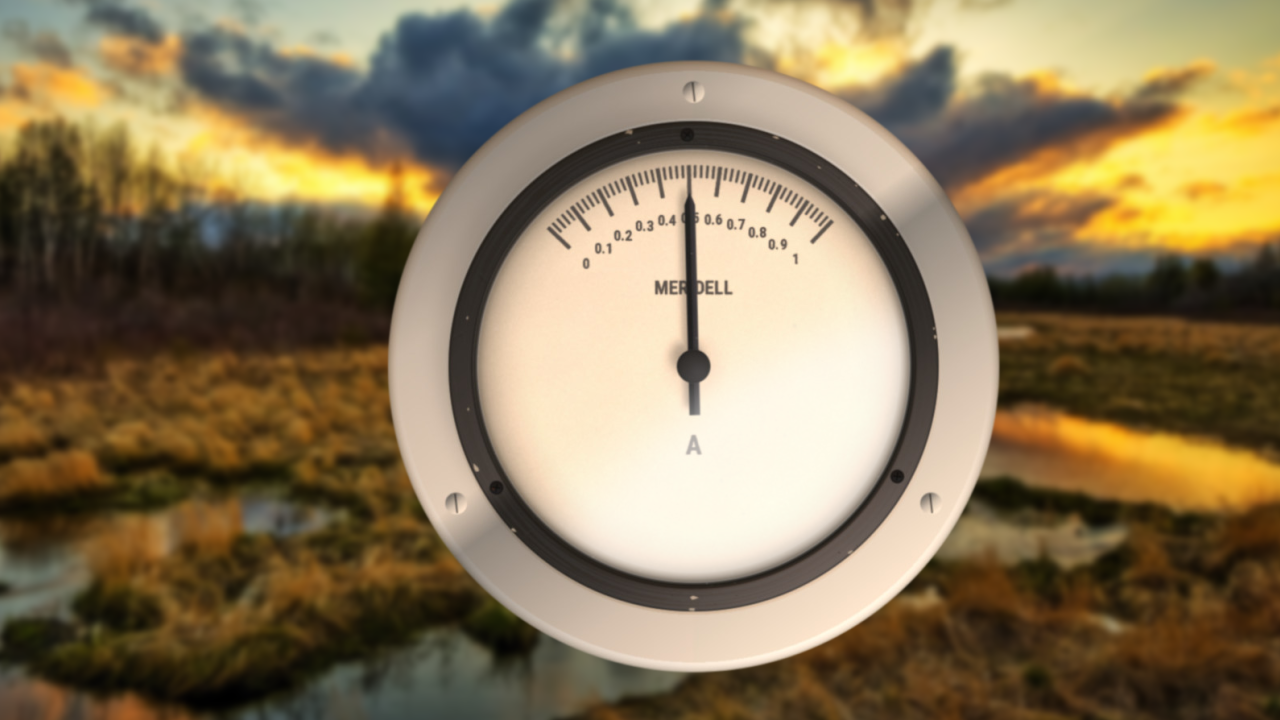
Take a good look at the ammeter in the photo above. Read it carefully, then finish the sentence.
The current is 0.5 A
